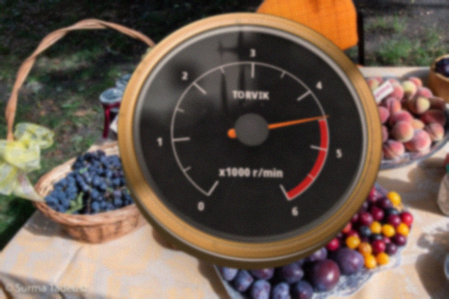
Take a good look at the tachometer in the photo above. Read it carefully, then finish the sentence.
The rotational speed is 4500 rpm
